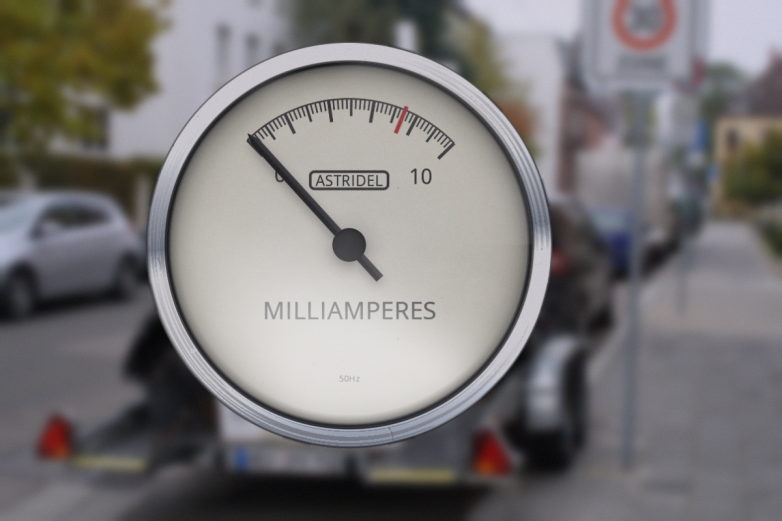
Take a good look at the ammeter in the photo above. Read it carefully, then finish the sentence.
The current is 0.2 mA
